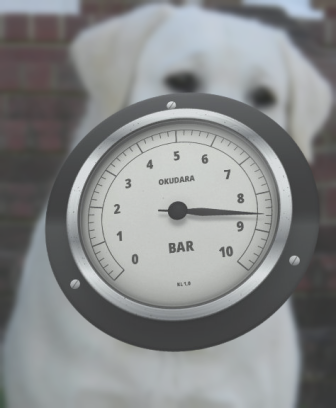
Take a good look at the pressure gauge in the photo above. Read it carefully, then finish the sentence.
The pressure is 8.6 bar
